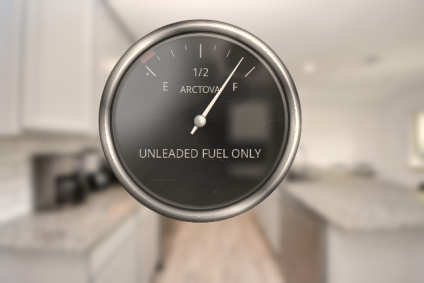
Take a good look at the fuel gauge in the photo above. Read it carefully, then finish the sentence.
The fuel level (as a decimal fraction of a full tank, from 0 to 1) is 0.875
